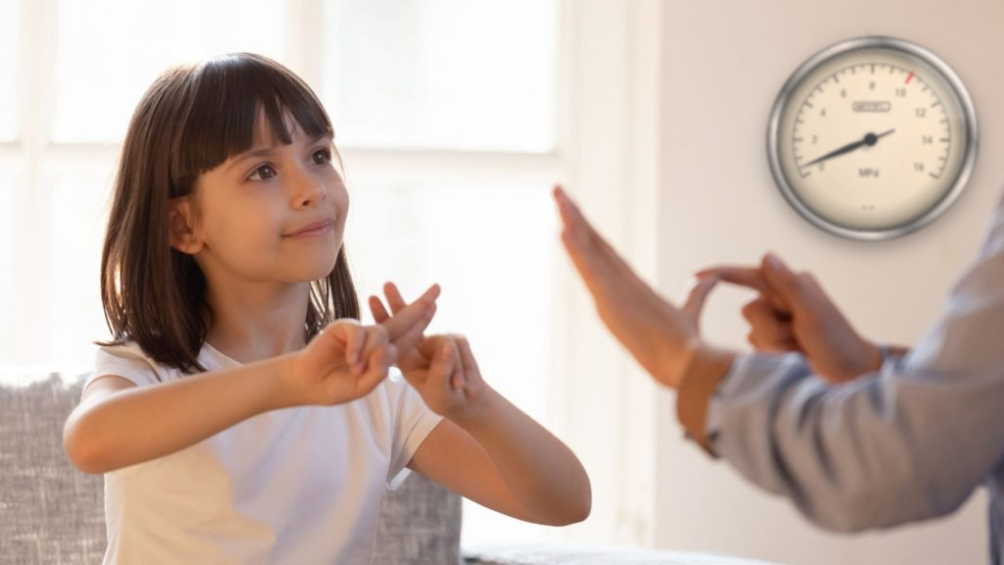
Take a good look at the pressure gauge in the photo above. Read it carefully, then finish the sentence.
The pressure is 0.5 MPa
